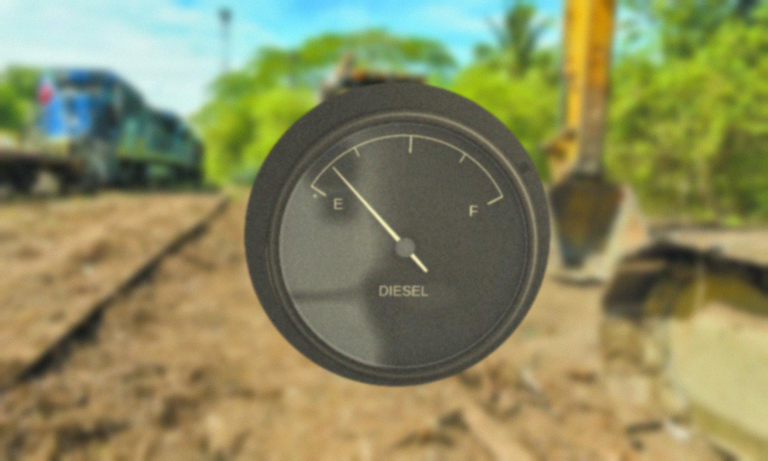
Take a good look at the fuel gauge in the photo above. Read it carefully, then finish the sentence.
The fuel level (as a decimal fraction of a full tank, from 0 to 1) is 0.125
